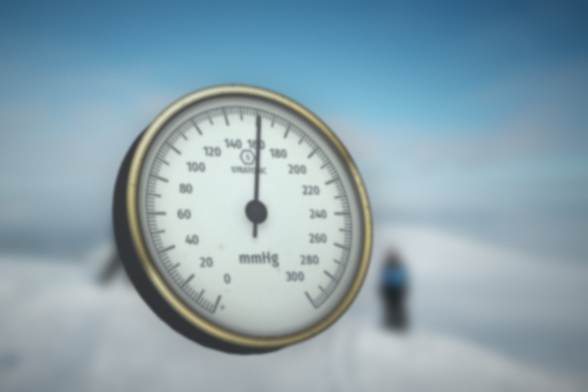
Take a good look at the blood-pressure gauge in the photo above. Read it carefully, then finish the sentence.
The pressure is 160 mmHg
